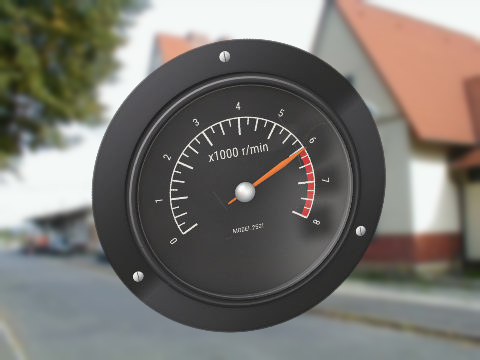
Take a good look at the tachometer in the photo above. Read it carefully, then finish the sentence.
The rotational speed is 6000 rpm
